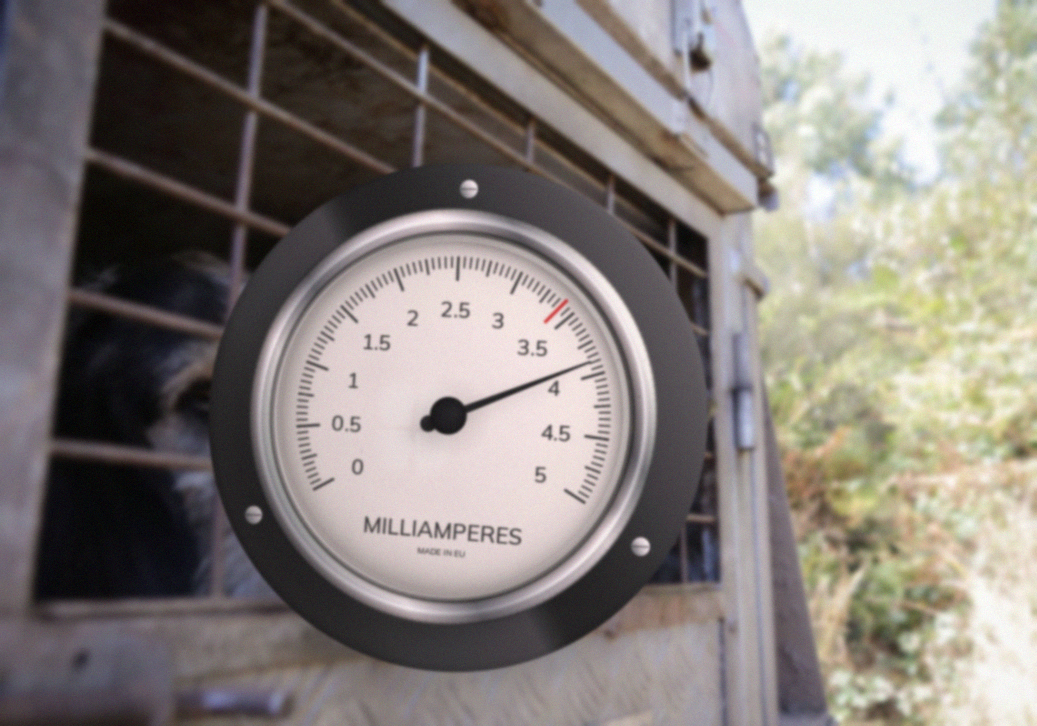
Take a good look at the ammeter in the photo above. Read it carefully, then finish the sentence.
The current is 3.9 mA
